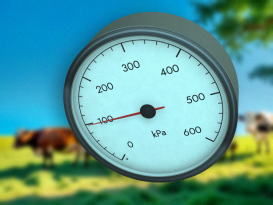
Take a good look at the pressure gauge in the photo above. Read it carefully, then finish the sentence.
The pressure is 100 kPa
